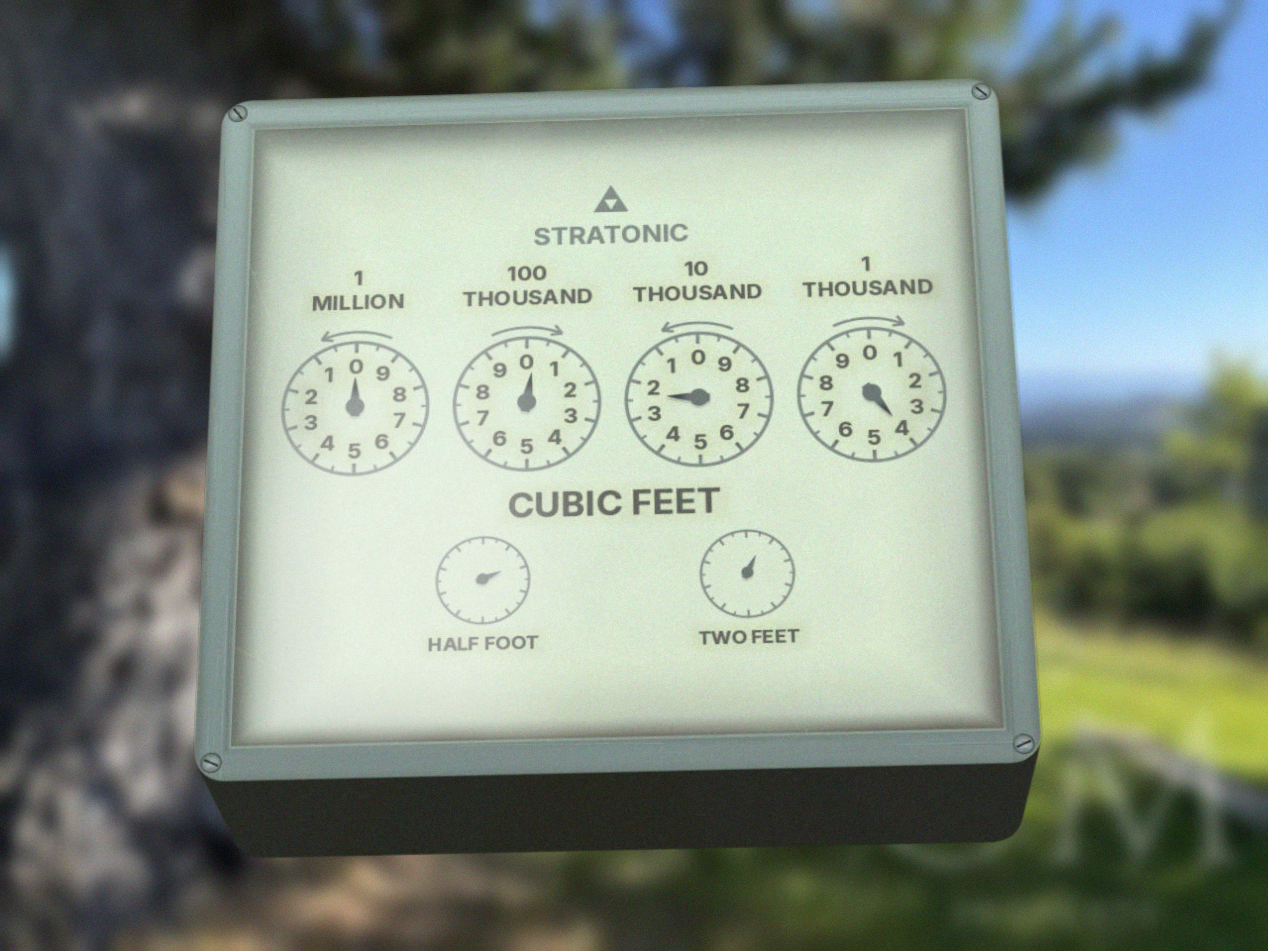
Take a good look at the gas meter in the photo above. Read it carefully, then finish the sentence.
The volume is 2400 ft³
